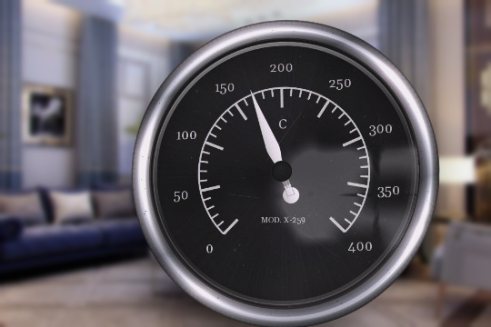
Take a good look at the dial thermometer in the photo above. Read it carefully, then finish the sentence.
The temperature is 170 °C
